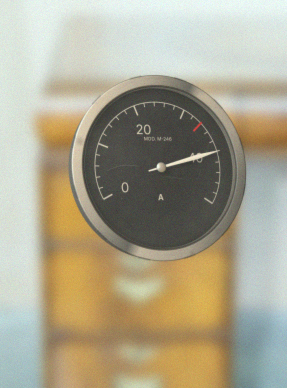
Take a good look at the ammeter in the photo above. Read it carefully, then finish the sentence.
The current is 40 A
